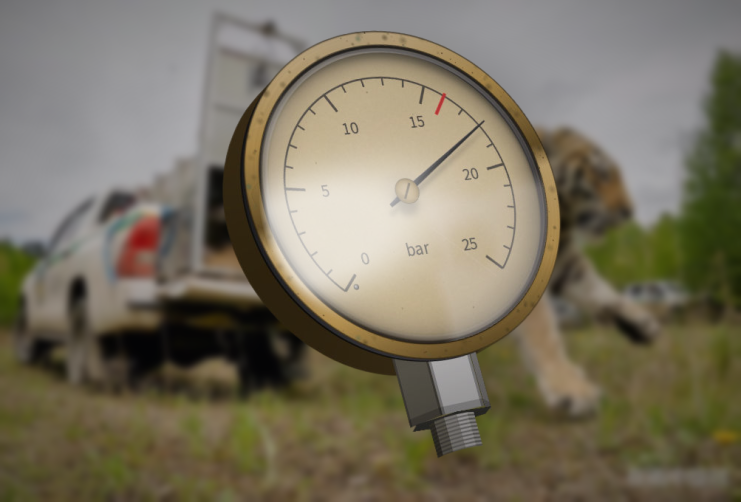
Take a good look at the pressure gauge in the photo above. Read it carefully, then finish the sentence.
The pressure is 18 bar
